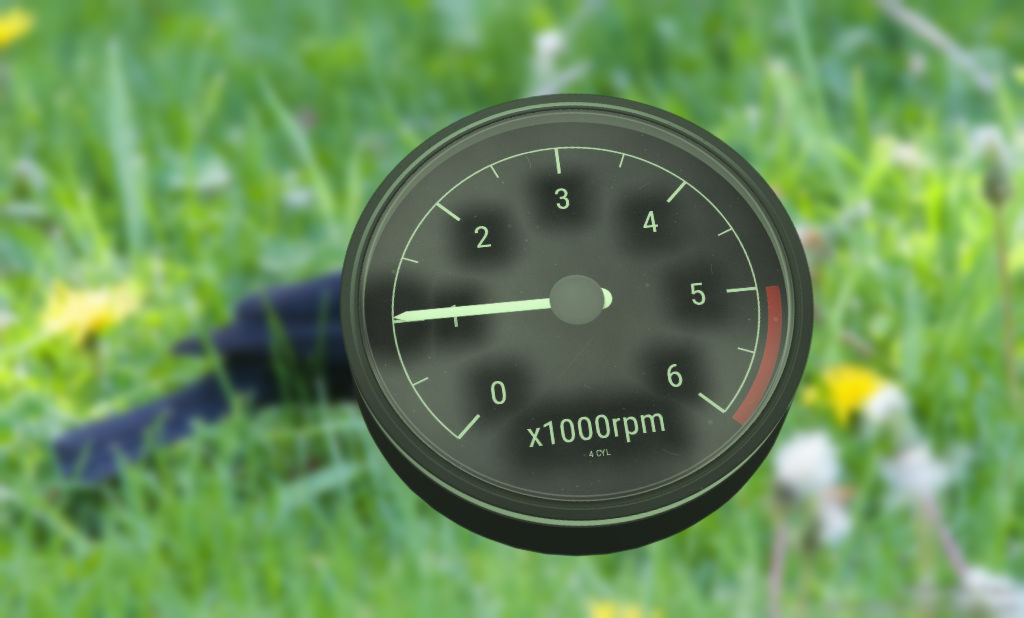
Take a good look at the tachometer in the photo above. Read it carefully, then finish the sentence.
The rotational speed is 1000 rpm
